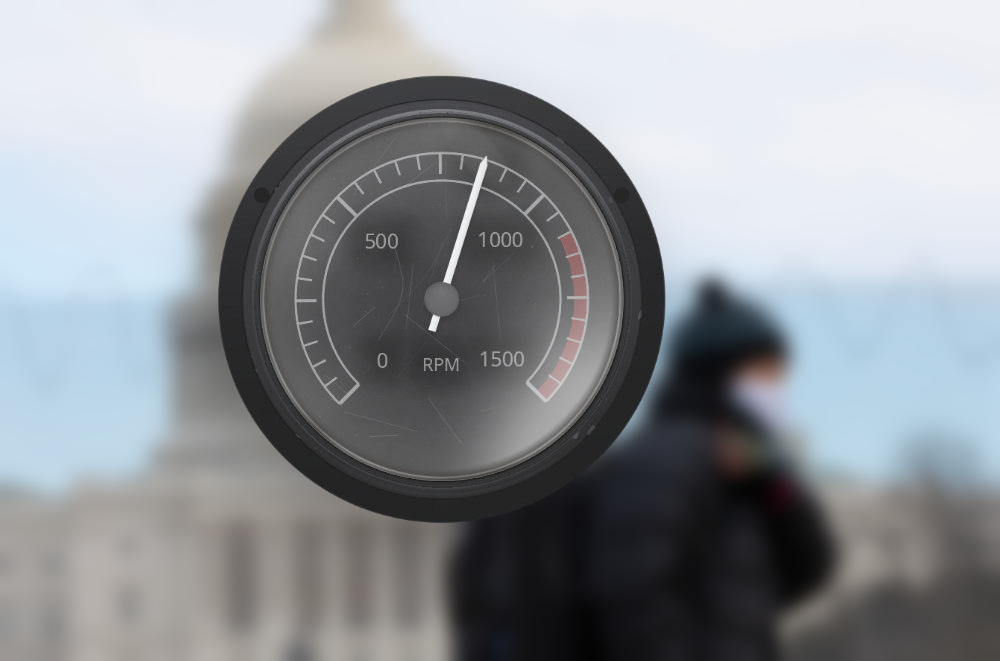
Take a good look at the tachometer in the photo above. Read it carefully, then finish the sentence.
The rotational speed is 850 rpm
